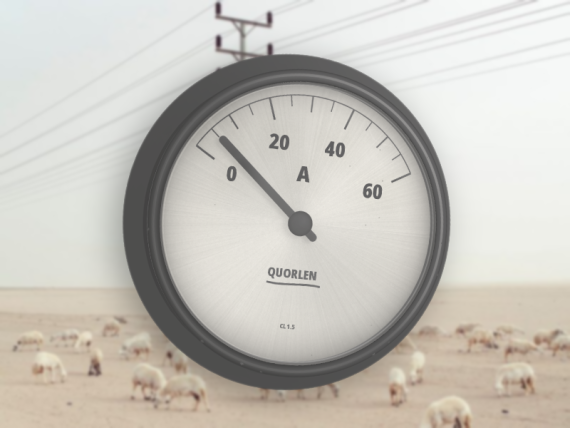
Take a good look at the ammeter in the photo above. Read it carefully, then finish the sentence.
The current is 5 A
